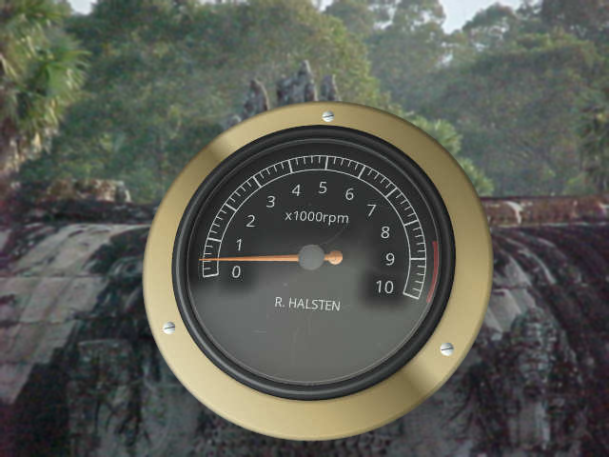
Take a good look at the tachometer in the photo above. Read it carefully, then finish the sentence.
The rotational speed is 400 rpm
